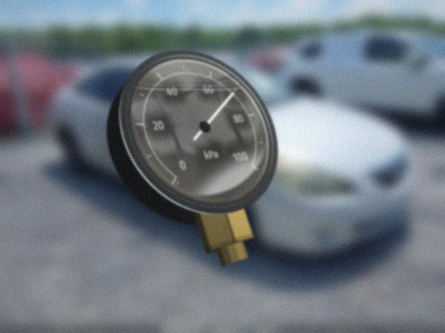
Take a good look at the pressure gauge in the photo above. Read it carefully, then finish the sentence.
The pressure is 70 kPa
